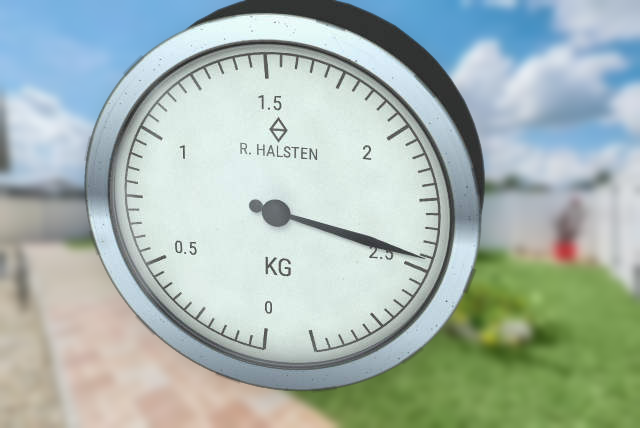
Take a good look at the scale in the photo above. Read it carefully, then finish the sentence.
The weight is 2.45 kg
